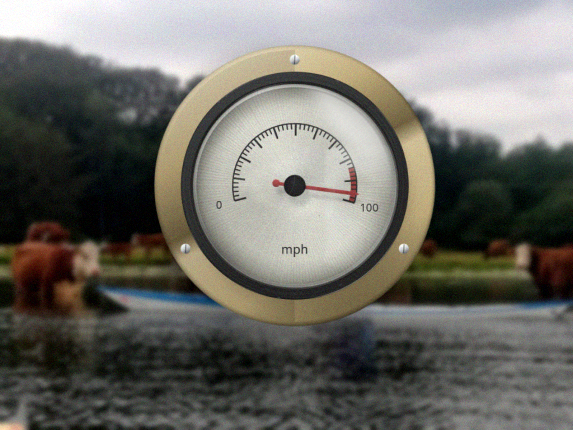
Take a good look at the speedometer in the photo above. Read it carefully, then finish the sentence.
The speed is 96 mph
